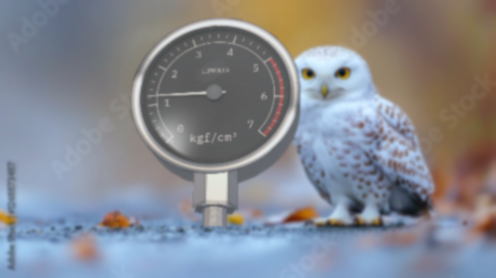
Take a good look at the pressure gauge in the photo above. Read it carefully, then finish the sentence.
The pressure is 1.2 kg/cm²
